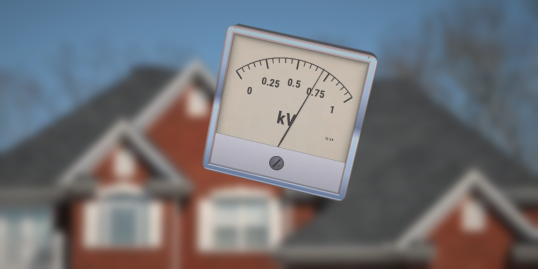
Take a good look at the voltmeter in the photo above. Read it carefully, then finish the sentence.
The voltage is 0.7 kV
